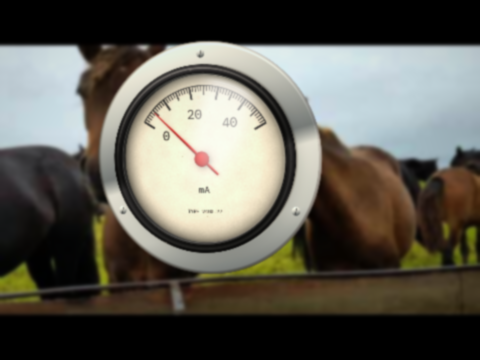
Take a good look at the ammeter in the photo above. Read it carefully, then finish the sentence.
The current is 5 mA
